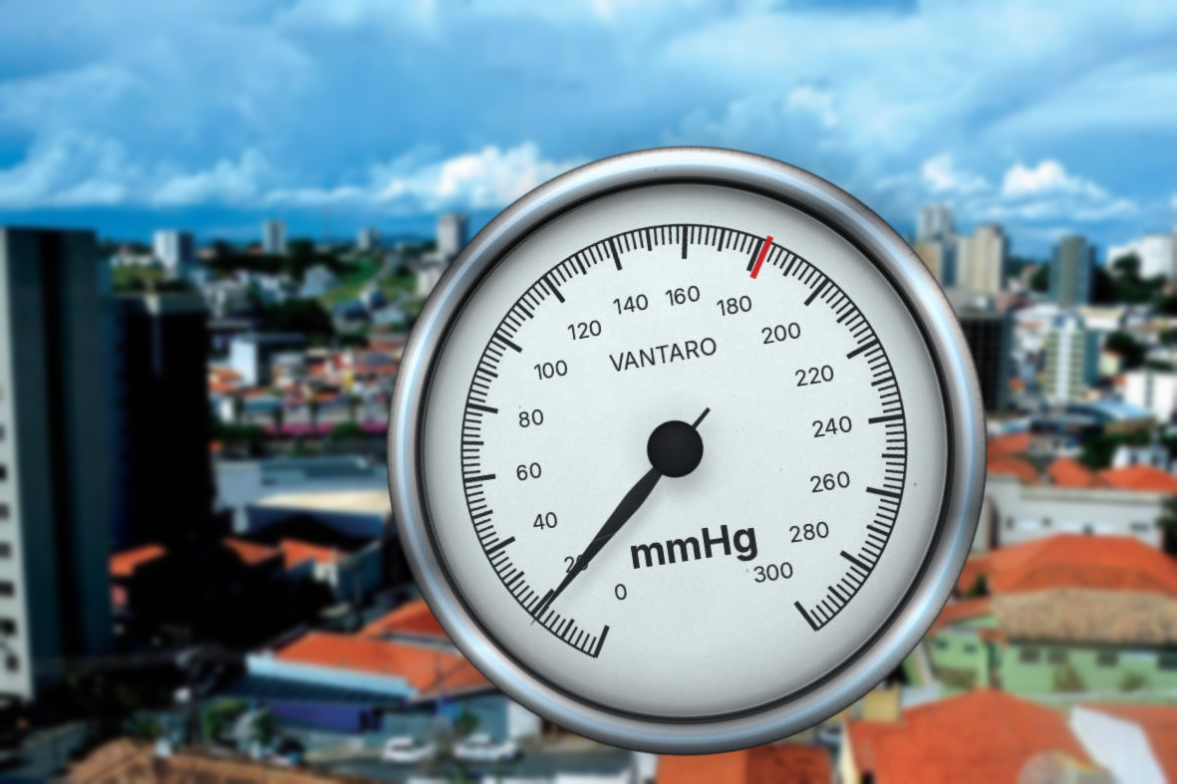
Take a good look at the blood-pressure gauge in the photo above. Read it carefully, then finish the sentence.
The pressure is 18 mmHg
